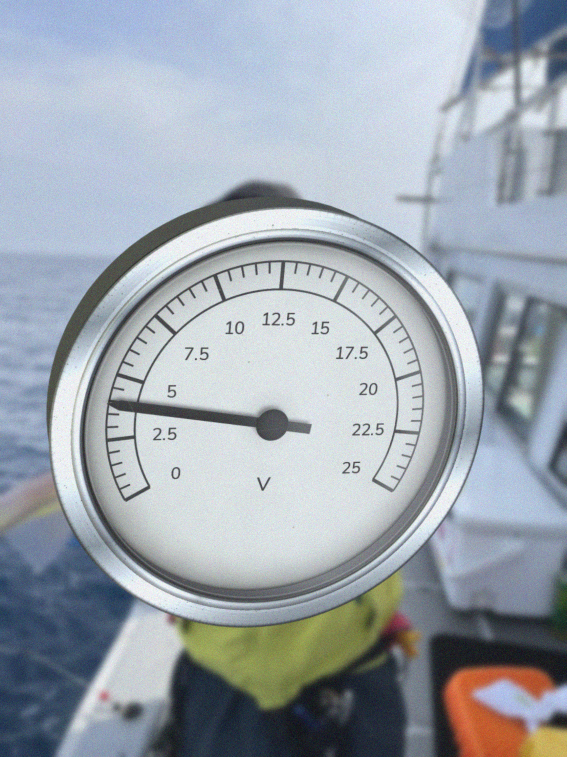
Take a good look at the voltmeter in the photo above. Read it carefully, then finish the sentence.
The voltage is 4 V
